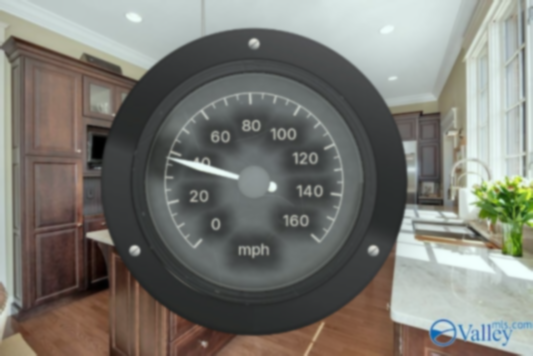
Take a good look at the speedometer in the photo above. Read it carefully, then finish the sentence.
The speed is 37.5 mph
